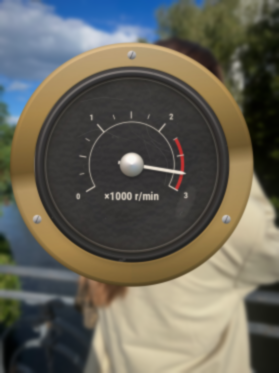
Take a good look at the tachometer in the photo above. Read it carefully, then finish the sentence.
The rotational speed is 2750 rpm
